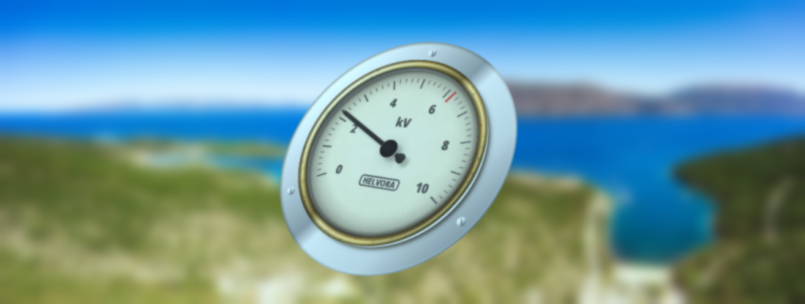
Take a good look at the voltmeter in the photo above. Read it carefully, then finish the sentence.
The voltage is 2.2 kV
